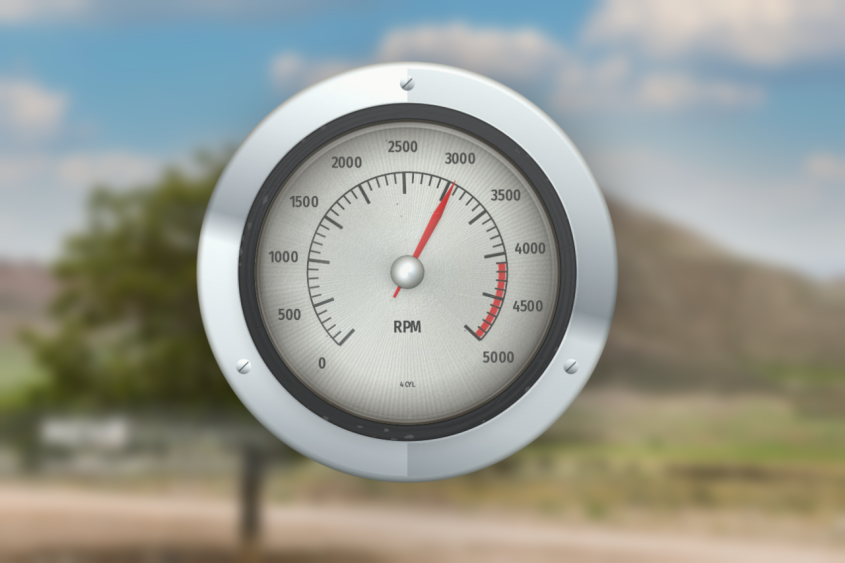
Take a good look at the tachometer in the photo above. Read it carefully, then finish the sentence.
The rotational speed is 3050 rpm
